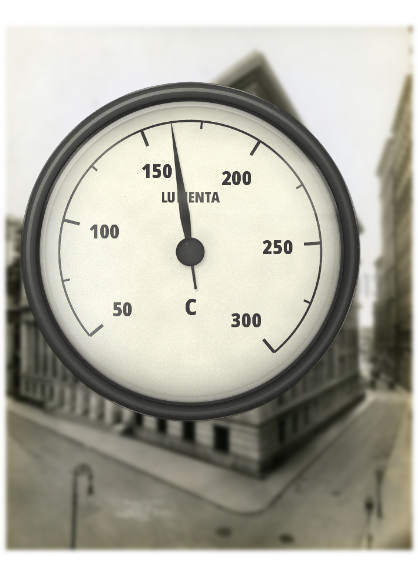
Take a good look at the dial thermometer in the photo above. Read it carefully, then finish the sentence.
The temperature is 162.5 °C
